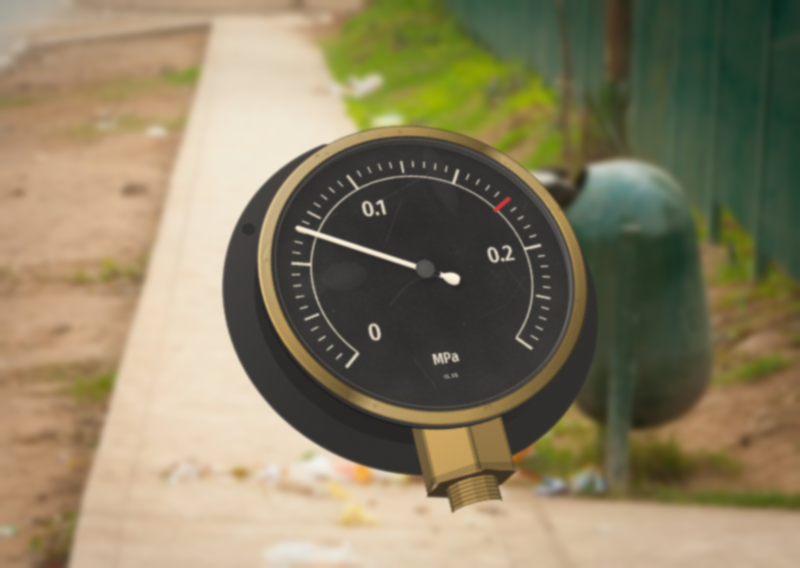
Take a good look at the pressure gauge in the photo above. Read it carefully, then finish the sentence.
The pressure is 0.065 MPa
